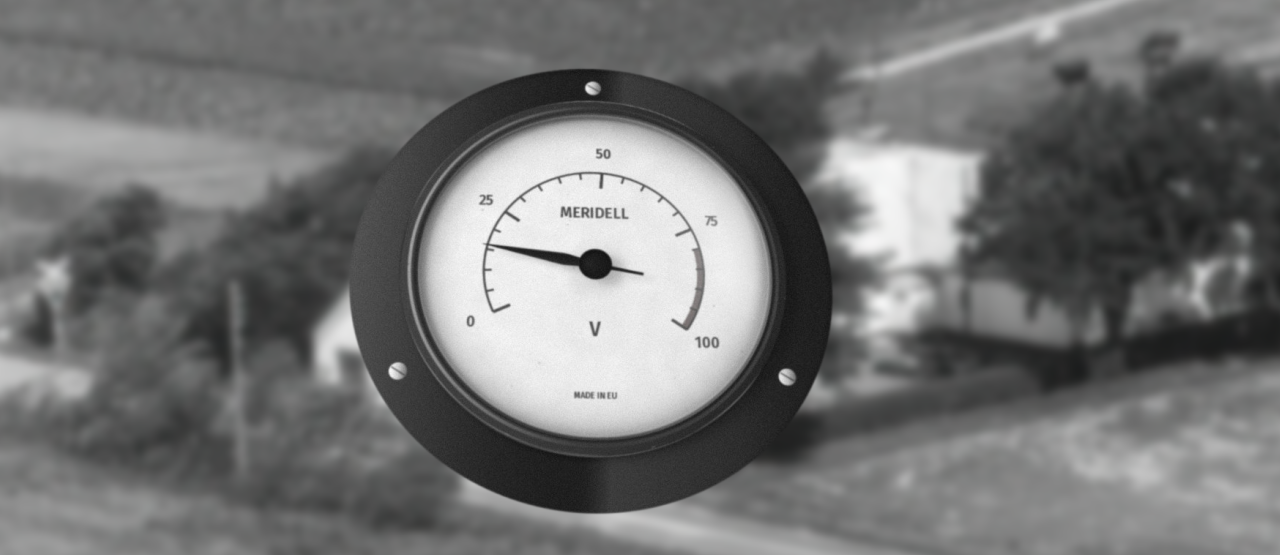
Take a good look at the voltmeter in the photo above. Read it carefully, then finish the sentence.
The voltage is 15 V
